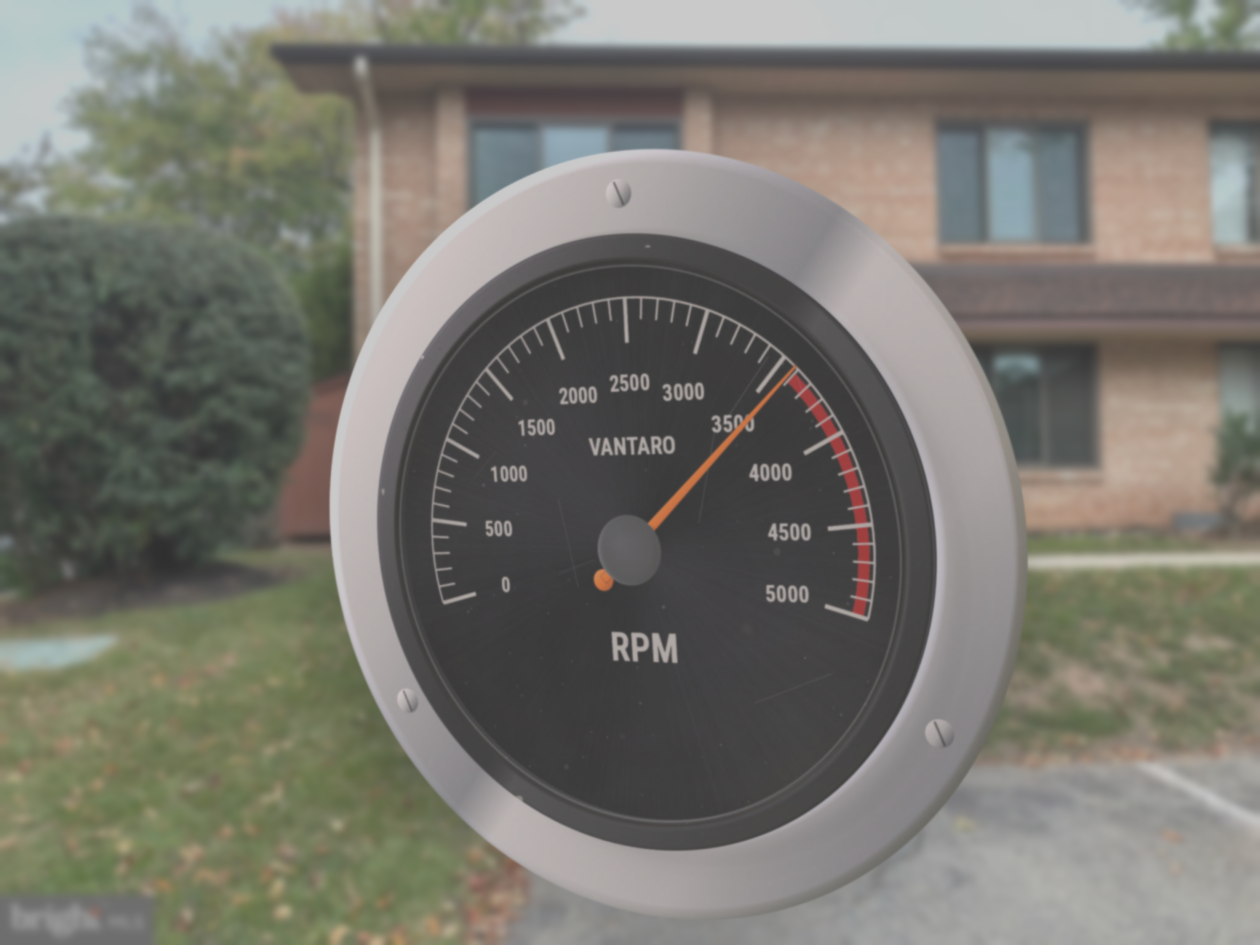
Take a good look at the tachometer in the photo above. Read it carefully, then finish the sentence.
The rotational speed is 3600 rpm
